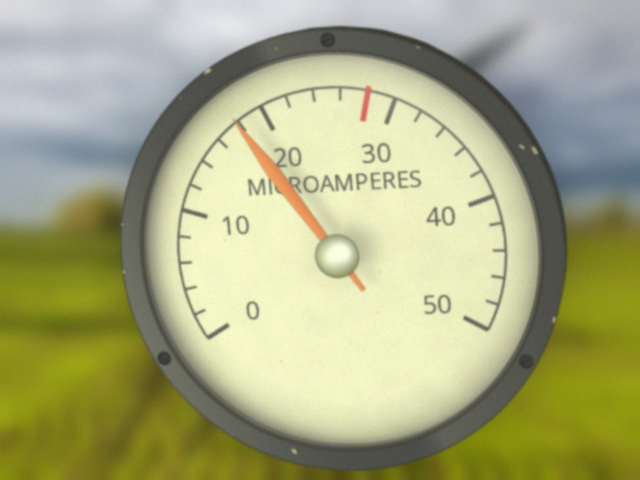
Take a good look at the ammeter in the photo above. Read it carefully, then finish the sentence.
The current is 18 µA
